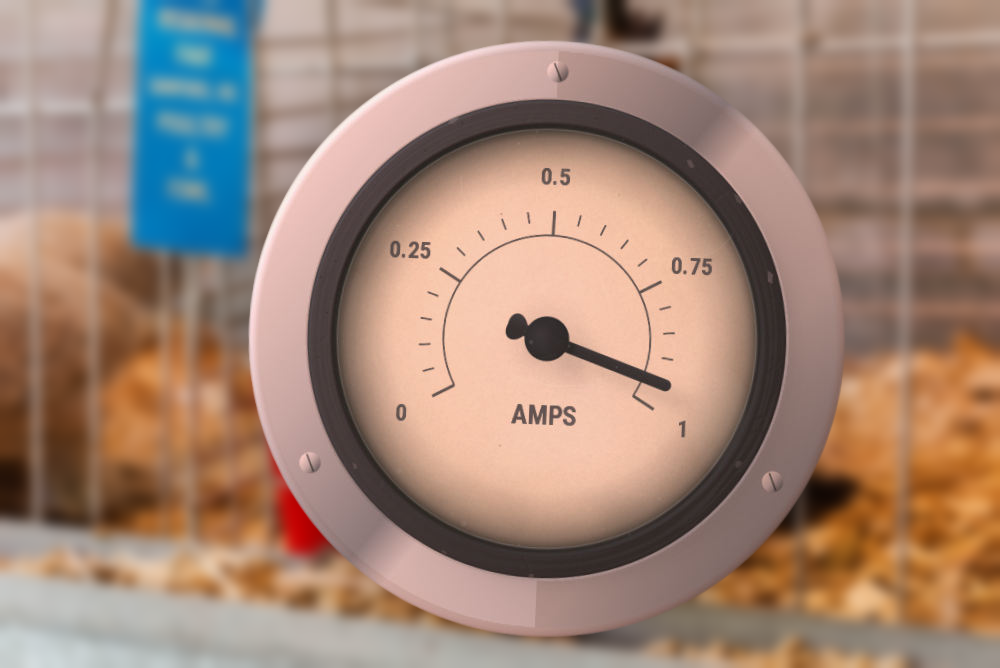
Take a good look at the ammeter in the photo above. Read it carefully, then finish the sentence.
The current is 0.95 A
